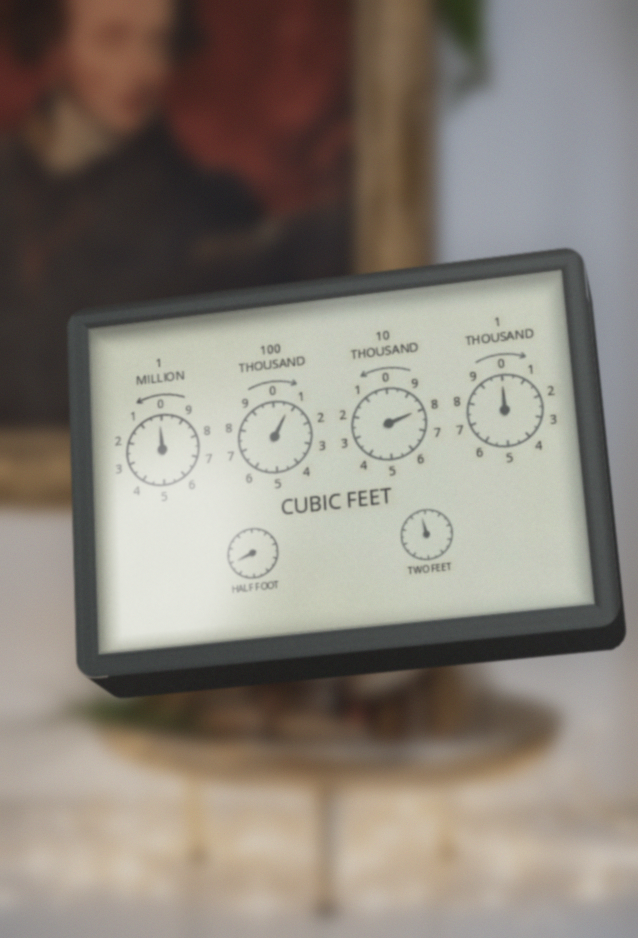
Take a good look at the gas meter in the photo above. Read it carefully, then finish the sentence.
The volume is 8000 ft³
